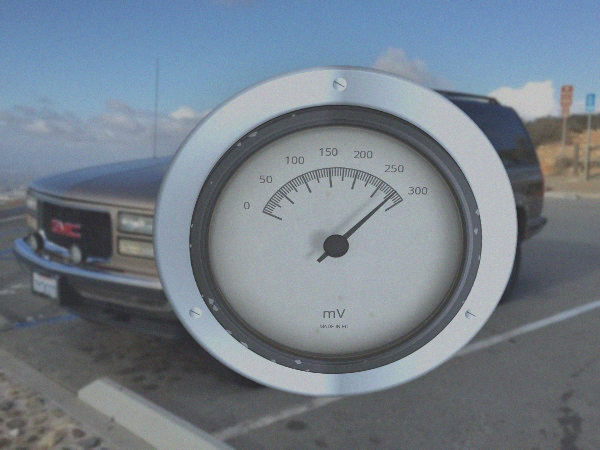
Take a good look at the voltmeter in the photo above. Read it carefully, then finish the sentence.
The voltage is 275 mV
